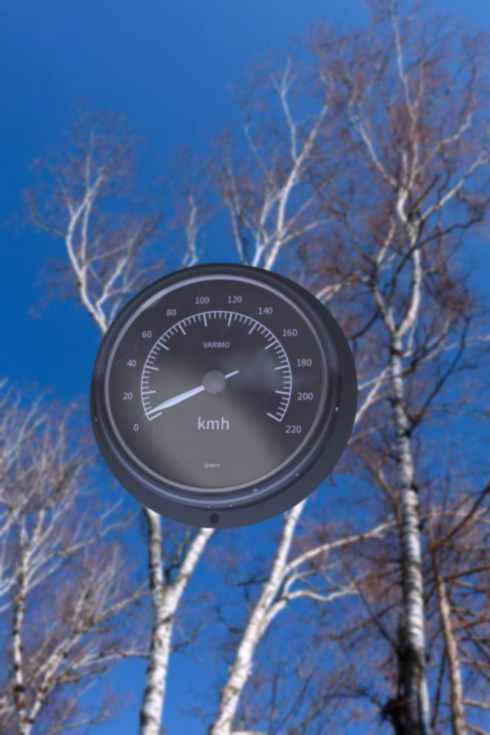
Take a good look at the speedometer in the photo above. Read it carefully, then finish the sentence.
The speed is 4 km/h
